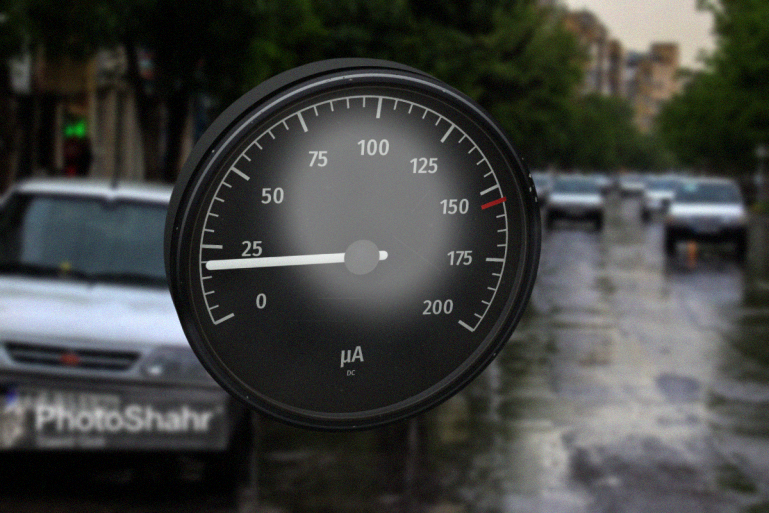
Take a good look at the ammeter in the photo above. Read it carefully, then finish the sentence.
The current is 20 µA
